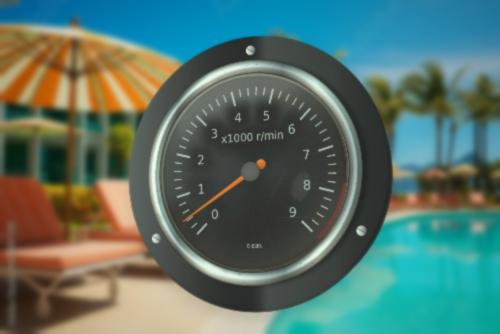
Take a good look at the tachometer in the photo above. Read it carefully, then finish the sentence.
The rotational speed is 400 rpm
